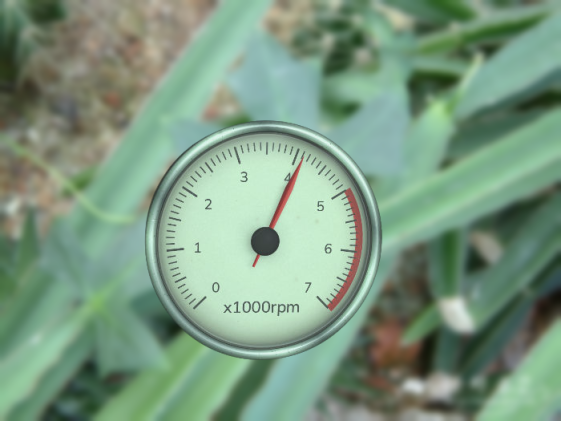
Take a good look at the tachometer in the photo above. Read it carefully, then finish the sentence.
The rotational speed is 4100 rpm
